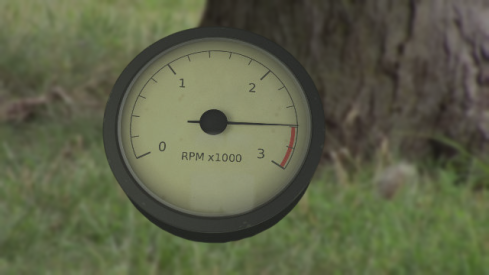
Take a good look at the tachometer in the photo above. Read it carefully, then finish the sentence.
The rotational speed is 2600 rpm
